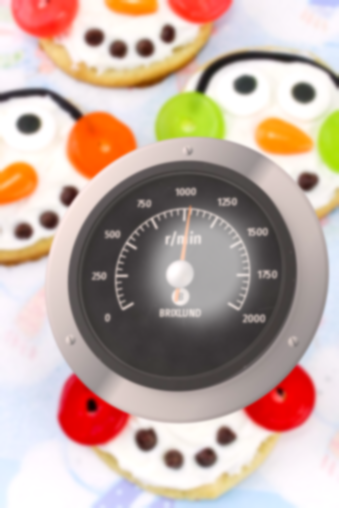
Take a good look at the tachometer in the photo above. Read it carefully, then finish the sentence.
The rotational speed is 1050 rpm
